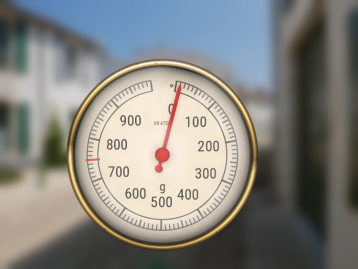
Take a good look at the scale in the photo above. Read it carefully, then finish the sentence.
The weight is 10 g
